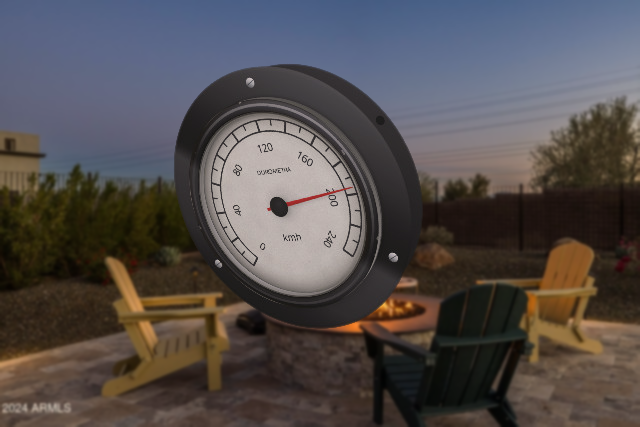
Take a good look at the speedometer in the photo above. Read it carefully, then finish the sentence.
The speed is 195 km/h
